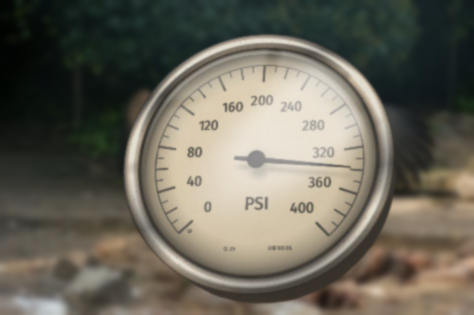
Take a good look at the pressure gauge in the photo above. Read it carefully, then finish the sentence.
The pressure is 340 psi
